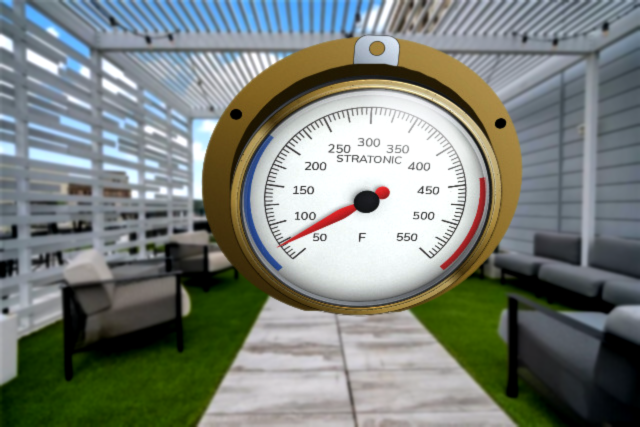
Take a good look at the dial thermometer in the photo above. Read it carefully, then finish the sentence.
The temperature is 75 °F
